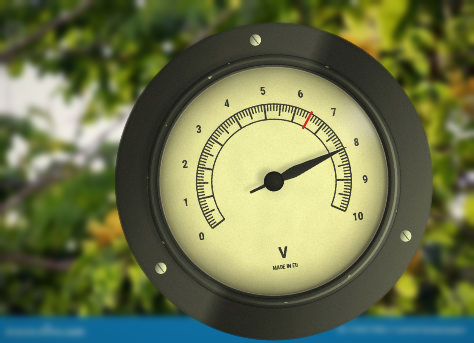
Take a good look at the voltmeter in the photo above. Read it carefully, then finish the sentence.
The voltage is 8 V
